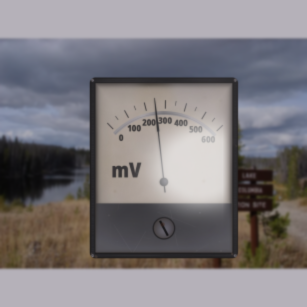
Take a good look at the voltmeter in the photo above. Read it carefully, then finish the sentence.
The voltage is 250 mV
